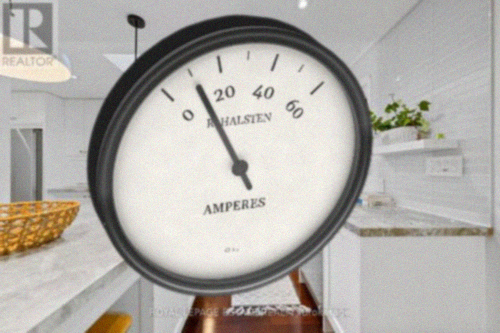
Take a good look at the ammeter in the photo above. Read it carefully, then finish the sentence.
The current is 10 A
